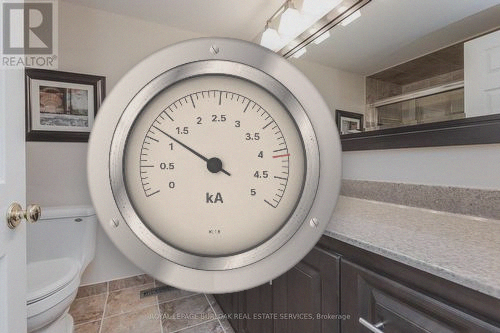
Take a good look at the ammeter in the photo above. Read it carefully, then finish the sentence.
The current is 1.2 kA
